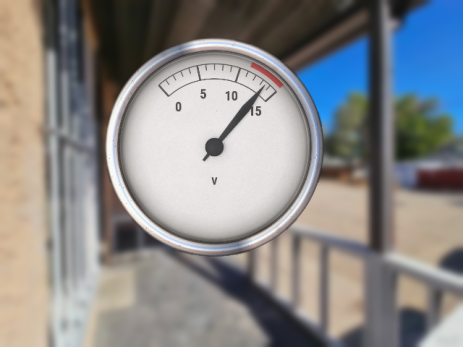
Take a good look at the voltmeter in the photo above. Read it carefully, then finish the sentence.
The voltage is 13.5 V
